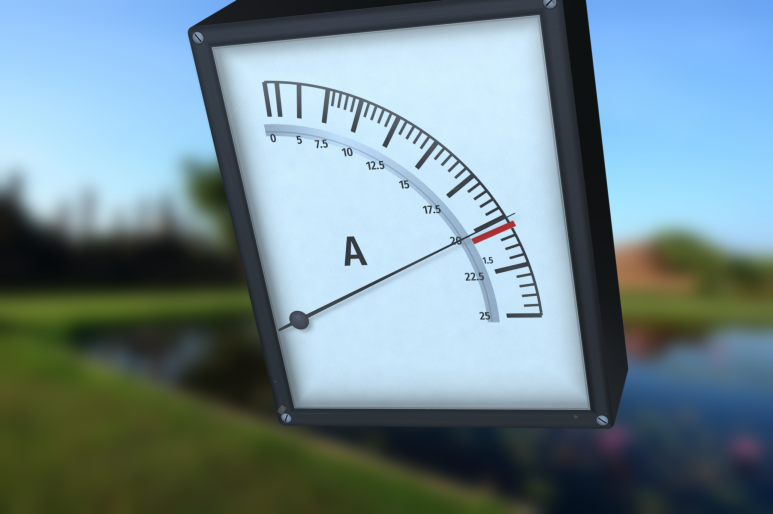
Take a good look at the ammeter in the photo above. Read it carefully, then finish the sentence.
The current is 20 A
